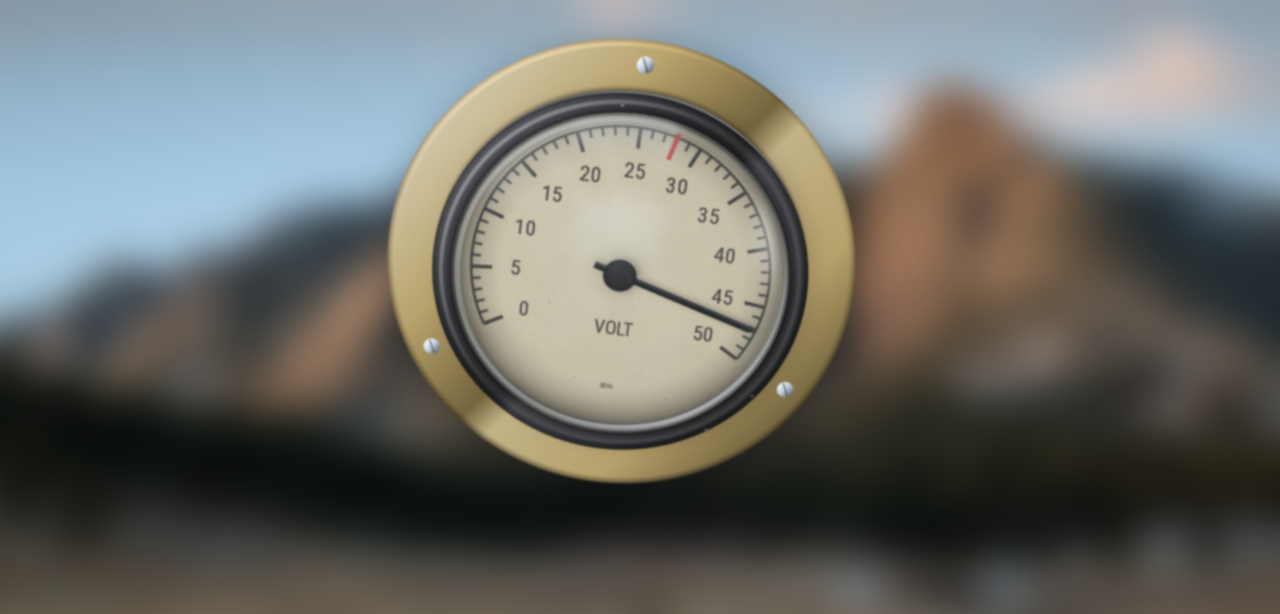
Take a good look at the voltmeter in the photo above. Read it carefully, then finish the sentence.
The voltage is 47 V
